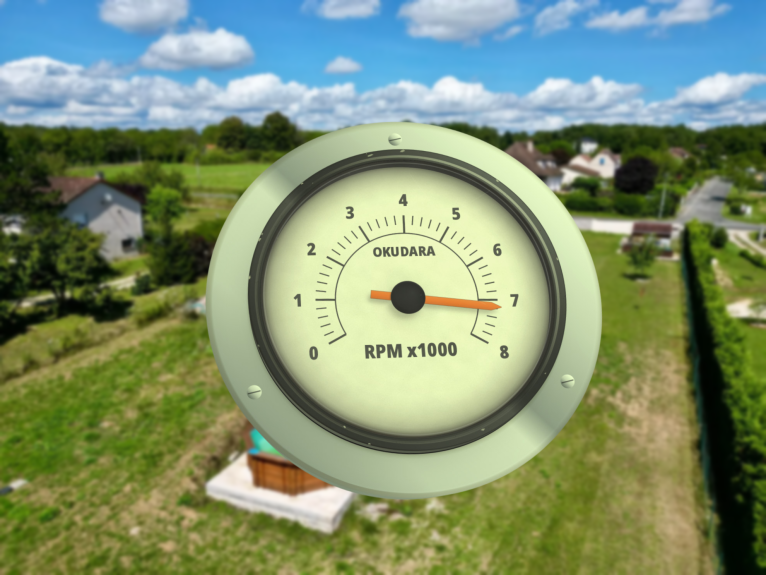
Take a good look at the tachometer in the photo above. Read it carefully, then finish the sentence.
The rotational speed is 7200 rpm
